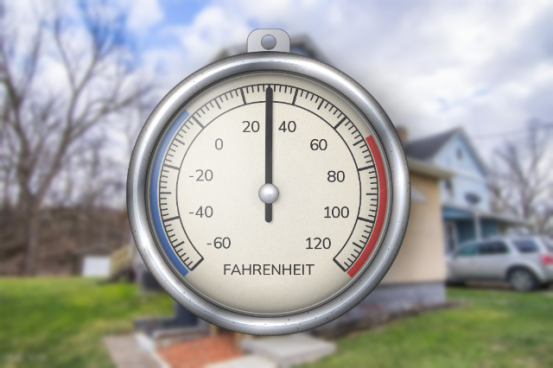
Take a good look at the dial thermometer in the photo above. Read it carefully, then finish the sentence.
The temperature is 30 °F
